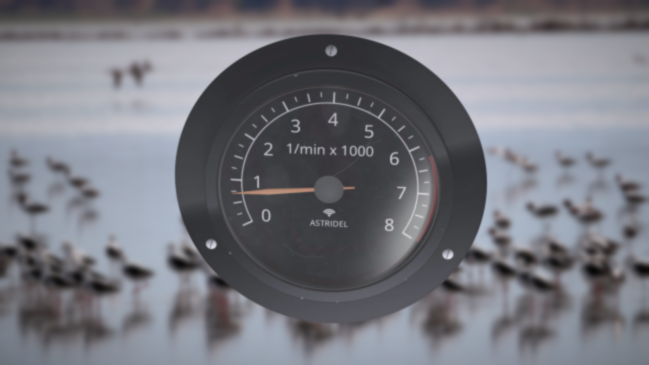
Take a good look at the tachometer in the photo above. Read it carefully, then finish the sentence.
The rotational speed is 750 rpm
